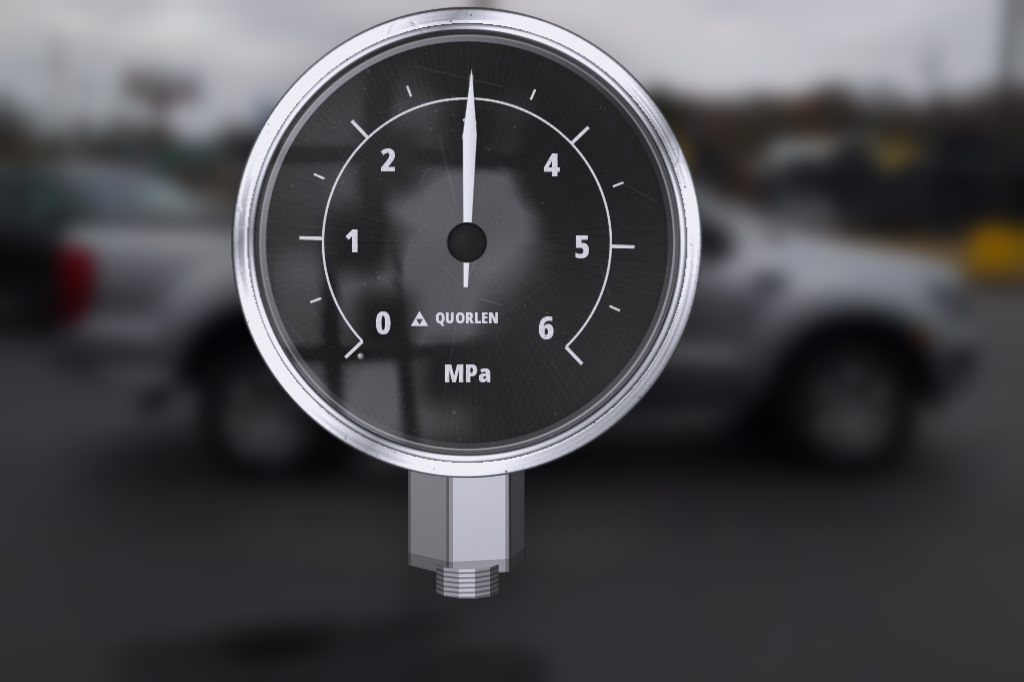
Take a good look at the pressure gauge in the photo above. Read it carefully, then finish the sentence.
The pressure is 3 MPa
